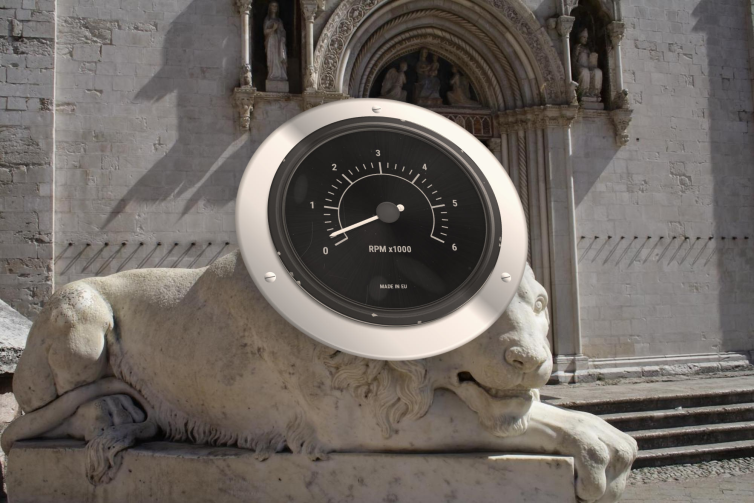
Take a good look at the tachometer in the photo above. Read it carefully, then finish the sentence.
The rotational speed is 200 rpm
